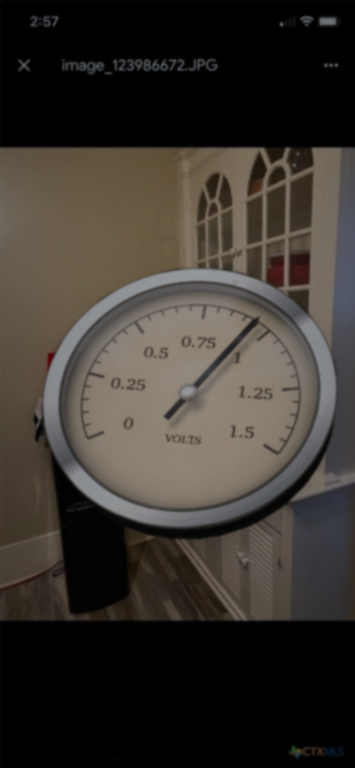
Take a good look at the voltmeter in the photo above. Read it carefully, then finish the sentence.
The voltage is 0.95 V
